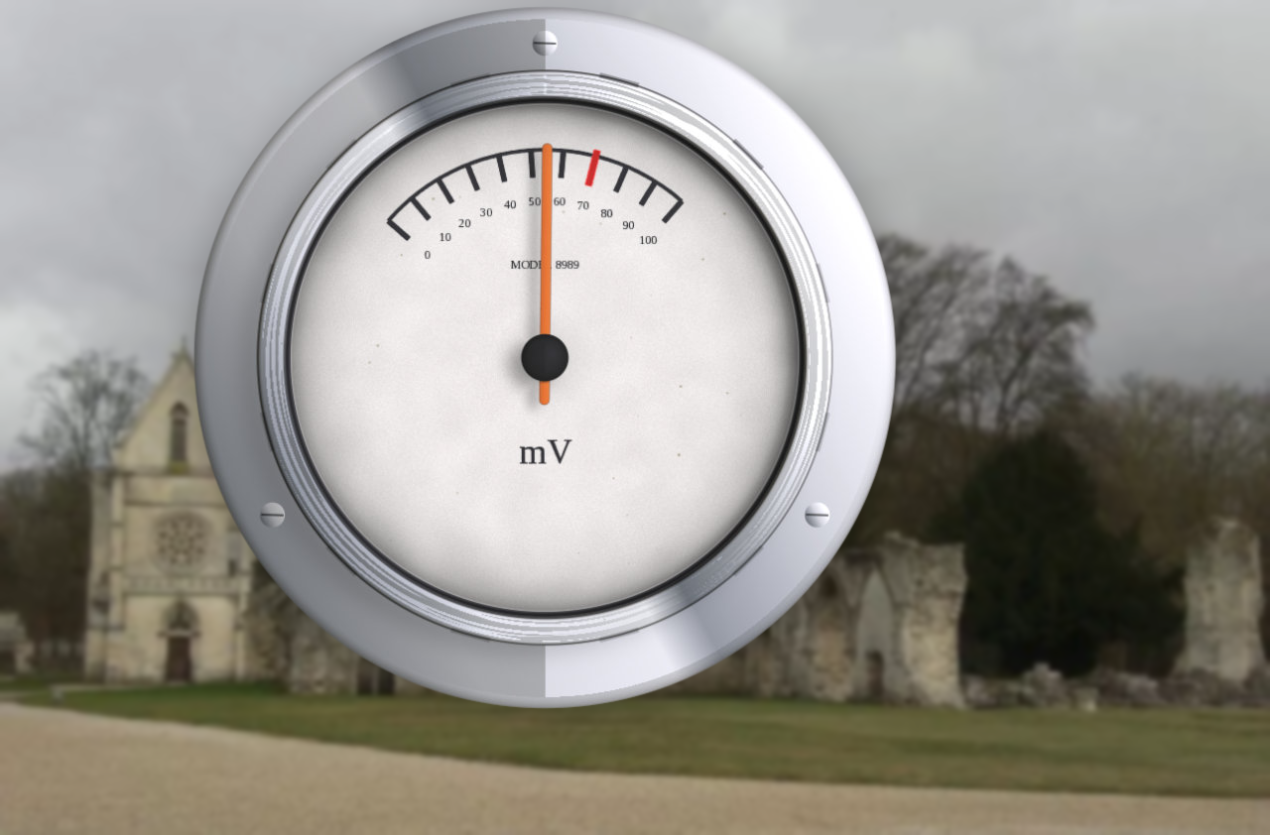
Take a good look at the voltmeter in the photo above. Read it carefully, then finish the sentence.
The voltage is 55 mV
